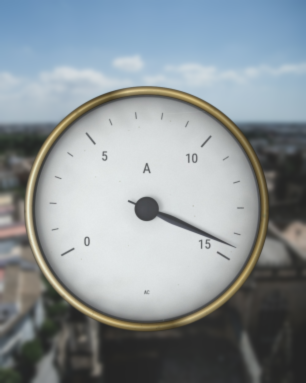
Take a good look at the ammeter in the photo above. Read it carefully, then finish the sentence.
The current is 14.5 A
